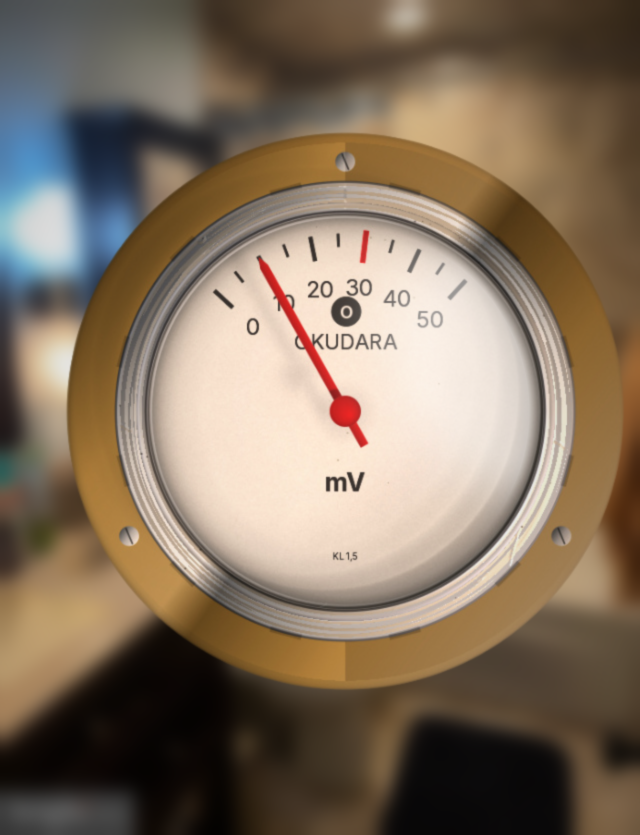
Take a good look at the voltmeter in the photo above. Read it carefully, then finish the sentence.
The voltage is 10 mV
